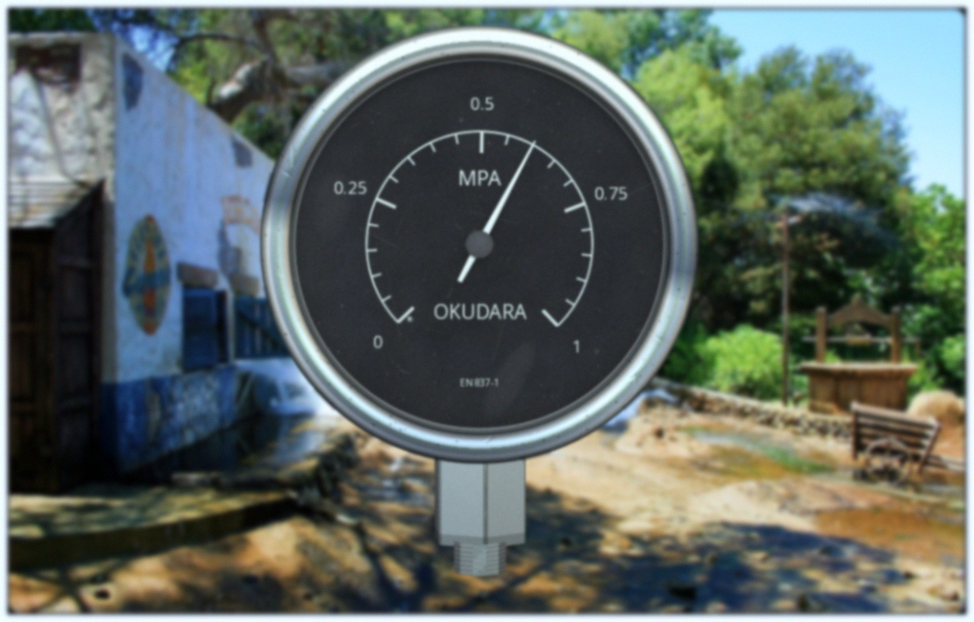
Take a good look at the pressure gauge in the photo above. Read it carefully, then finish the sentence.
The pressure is 0.6 MPa
